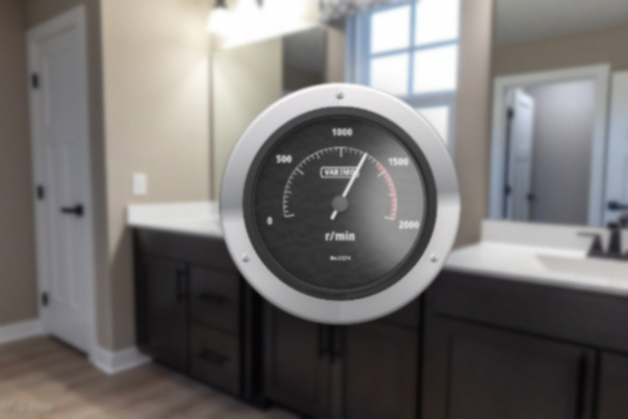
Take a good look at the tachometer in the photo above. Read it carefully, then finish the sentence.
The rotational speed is 1250 rpm
